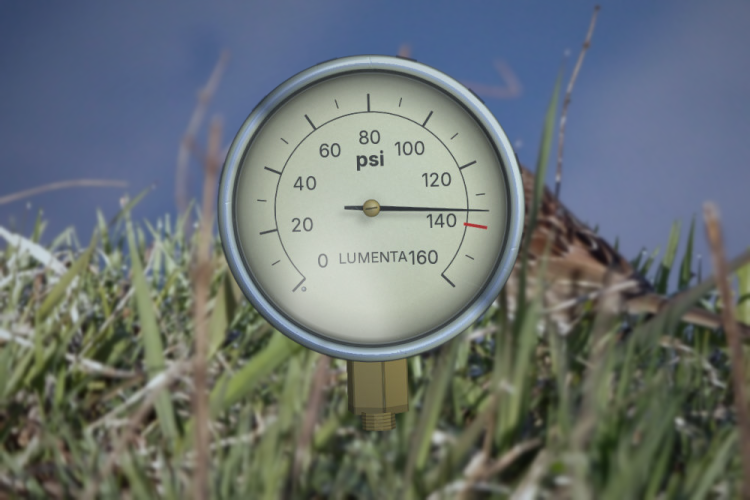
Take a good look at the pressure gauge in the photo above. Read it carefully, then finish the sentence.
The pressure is 135 psi
